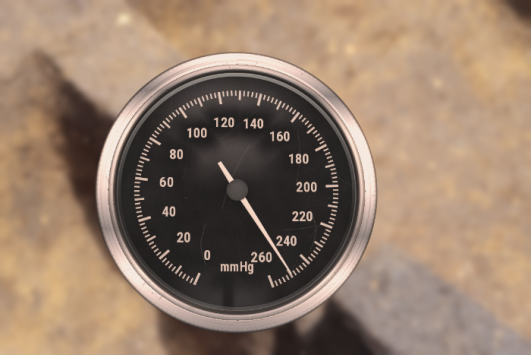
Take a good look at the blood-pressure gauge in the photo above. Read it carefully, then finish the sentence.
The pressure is 250 mmHg
